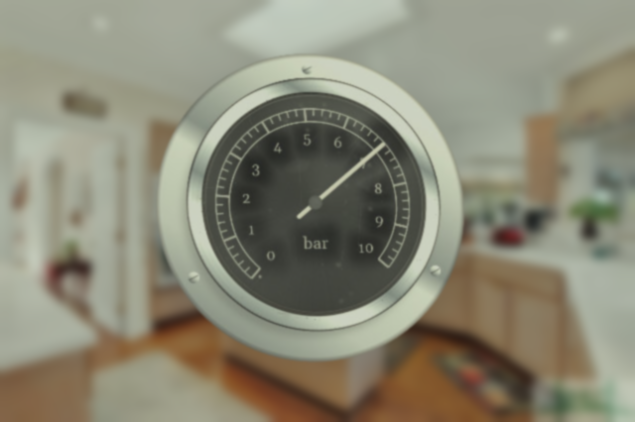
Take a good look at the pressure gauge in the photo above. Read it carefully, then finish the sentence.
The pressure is 7 bar
